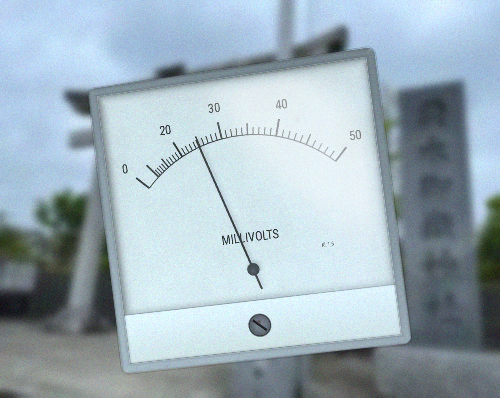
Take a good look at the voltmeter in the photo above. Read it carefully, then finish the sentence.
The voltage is 25 mV
